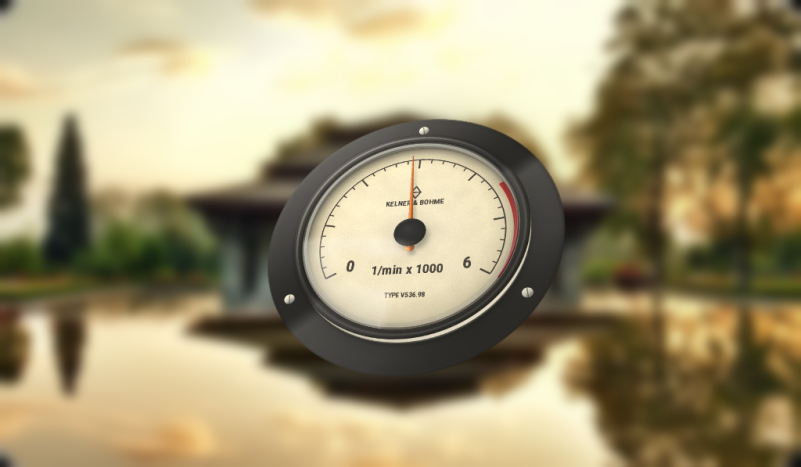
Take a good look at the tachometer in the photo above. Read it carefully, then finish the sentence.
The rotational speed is 2900 rpm
